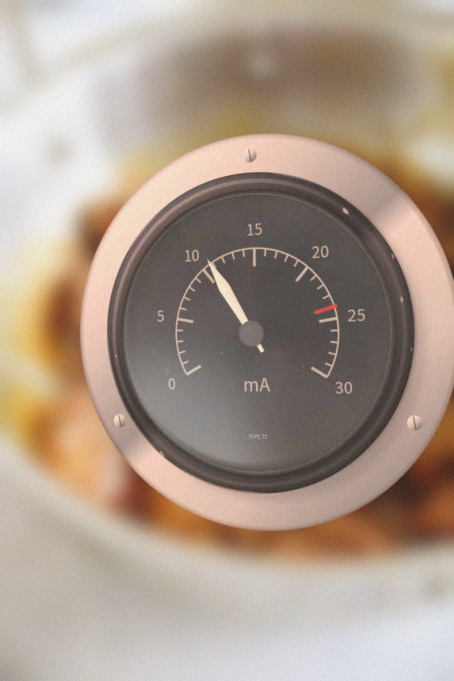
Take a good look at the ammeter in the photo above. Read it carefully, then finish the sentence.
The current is 11 mA
